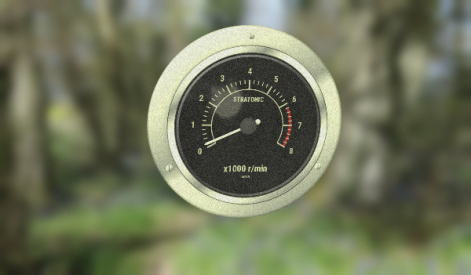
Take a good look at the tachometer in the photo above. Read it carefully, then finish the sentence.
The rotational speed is 200 rpm
